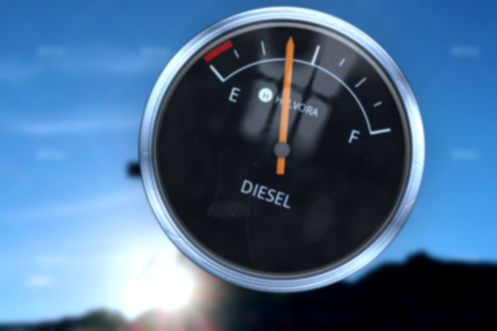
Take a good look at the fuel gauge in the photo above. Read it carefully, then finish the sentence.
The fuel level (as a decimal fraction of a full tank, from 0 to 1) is 0.375
